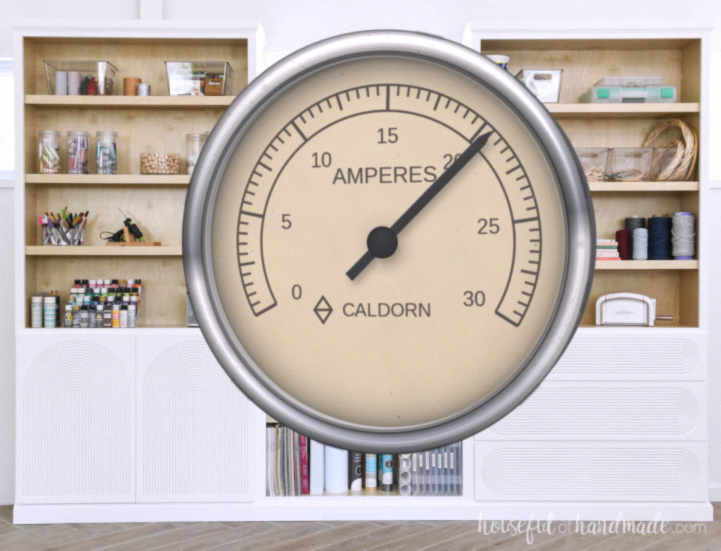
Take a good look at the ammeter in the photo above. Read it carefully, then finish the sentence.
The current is 20.5 A
